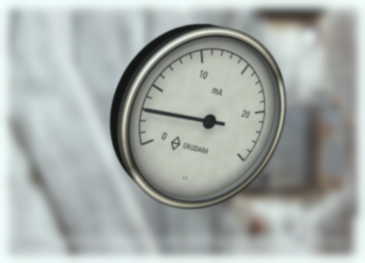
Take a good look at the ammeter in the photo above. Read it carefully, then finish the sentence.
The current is 3 mA
